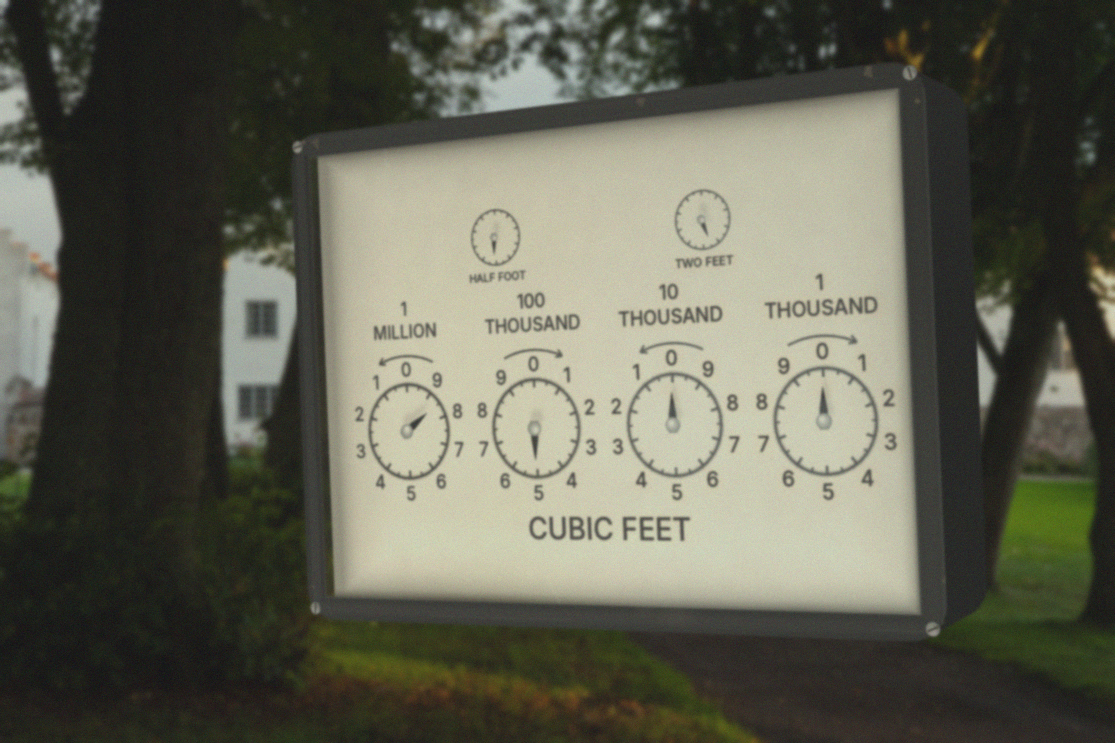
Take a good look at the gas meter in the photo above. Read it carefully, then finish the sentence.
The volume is 850000 ft³
